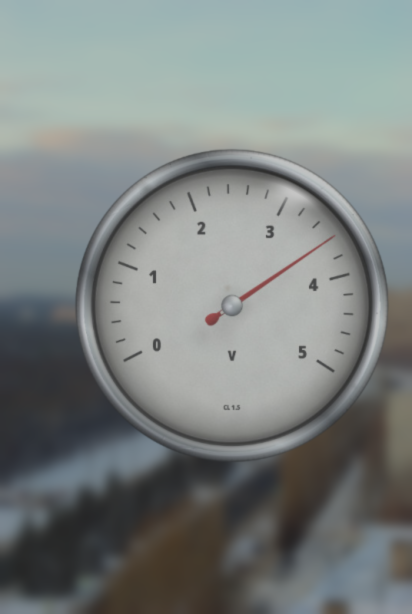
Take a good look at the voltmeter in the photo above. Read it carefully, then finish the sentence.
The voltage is 3.6 V
